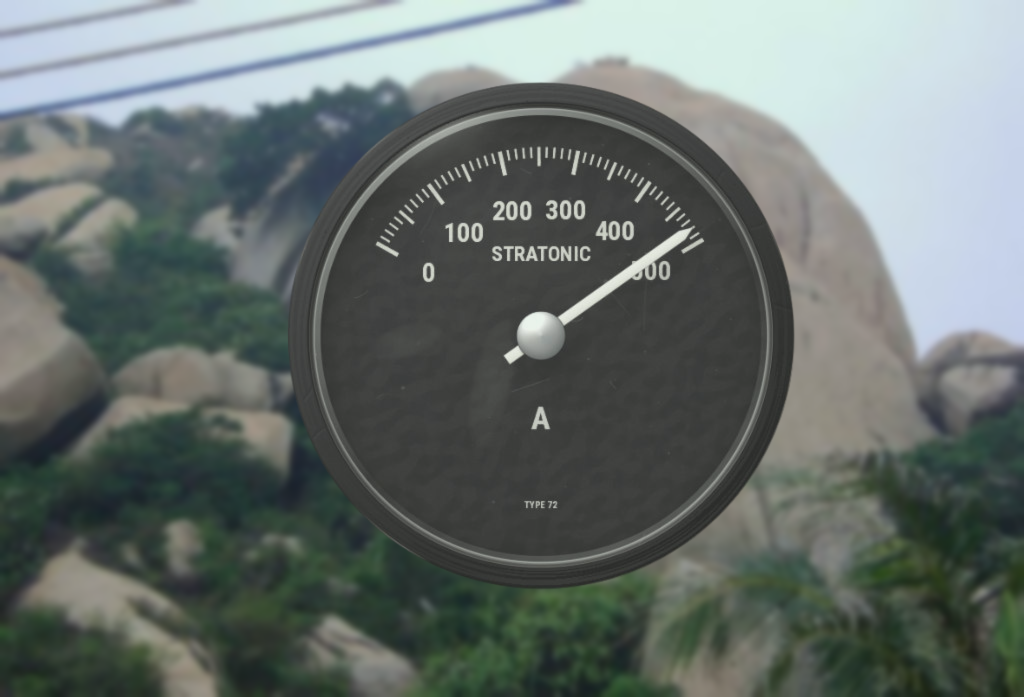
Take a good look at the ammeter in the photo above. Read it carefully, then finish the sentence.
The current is 480 A
